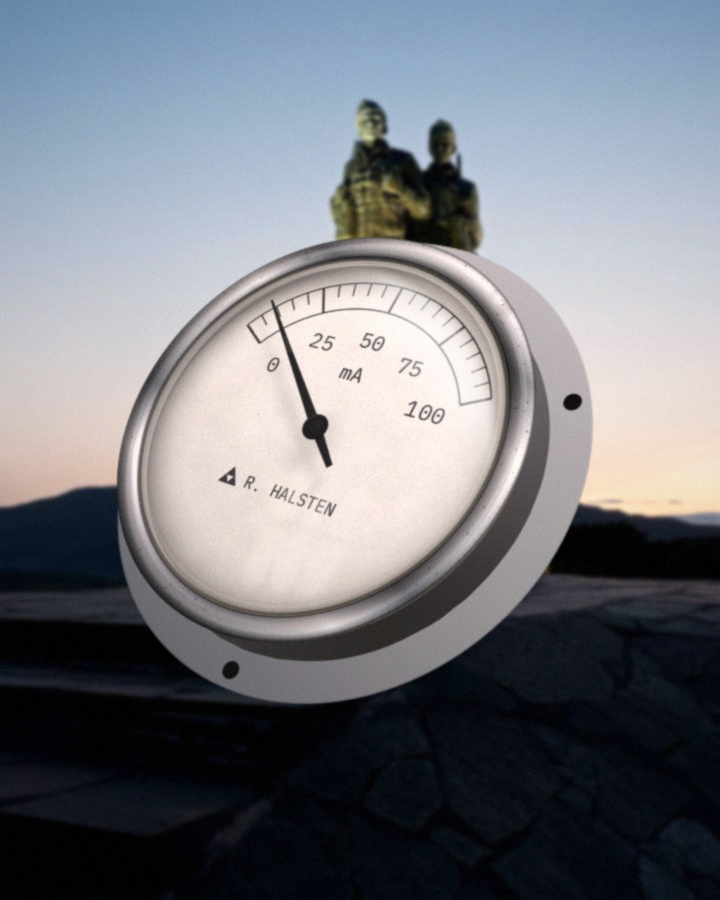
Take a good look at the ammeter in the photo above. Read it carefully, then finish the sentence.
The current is 10 mA
